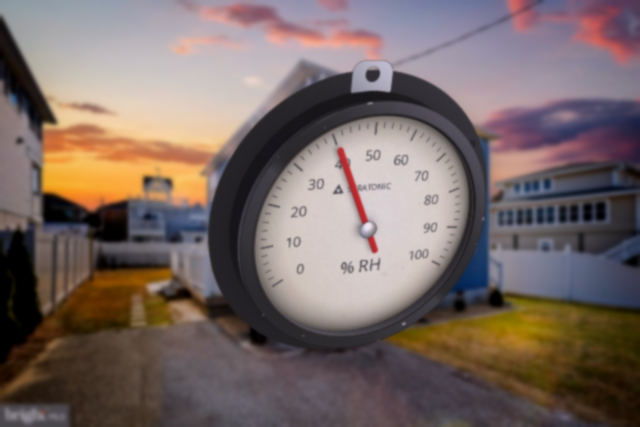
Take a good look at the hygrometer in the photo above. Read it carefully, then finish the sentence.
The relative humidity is 40 %
